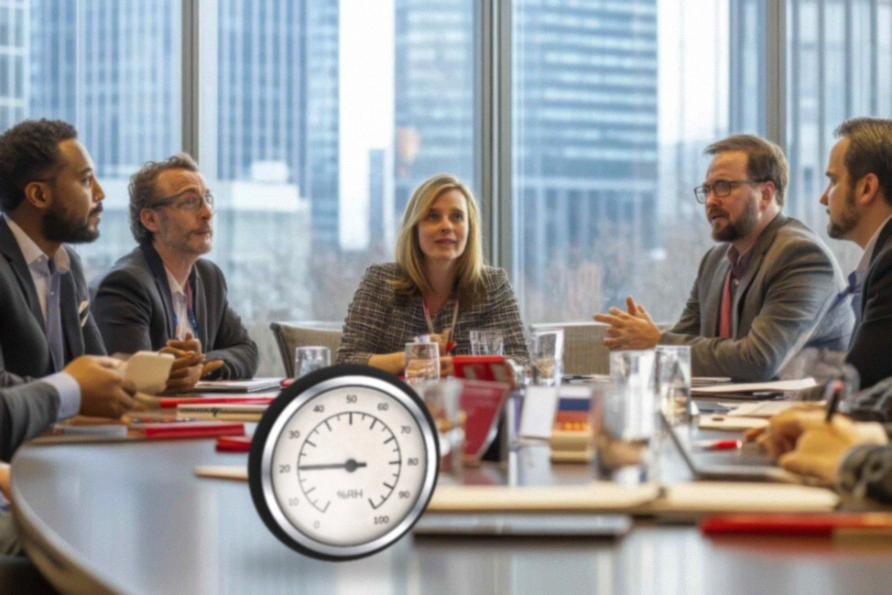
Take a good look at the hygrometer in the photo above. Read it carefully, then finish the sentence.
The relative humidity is 20 %
